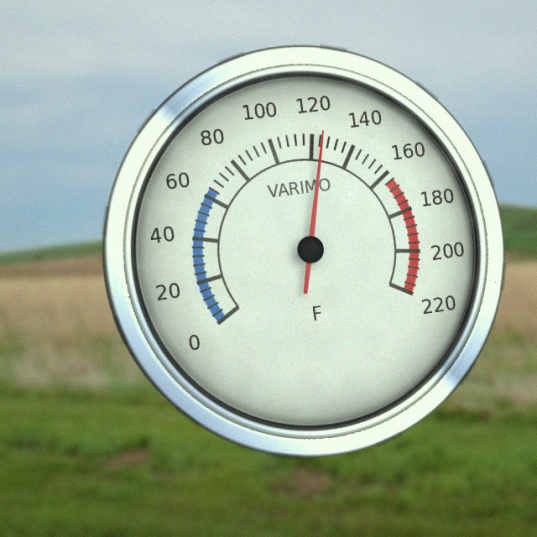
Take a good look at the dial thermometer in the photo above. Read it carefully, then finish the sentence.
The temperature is 124 °F
